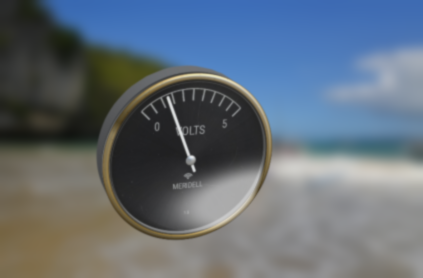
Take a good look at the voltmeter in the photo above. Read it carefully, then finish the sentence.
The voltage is 1.25 V
